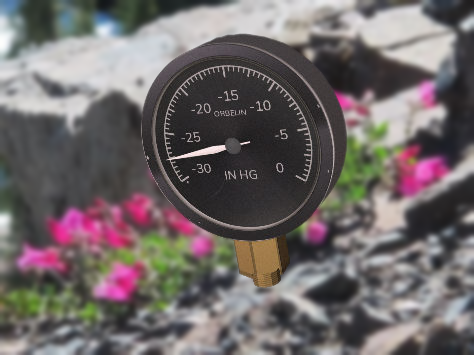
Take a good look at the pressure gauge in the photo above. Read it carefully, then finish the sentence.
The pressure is -27.5 inHg
